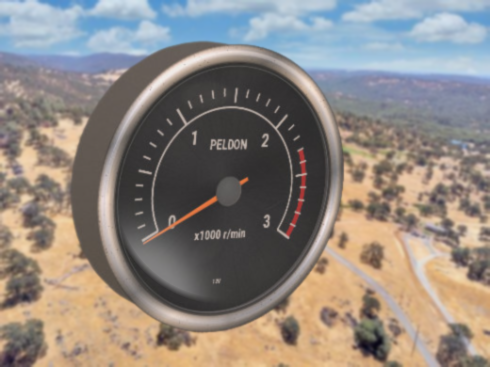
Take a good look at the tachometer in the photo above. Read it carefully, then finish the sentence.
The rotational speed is 0 rpm
